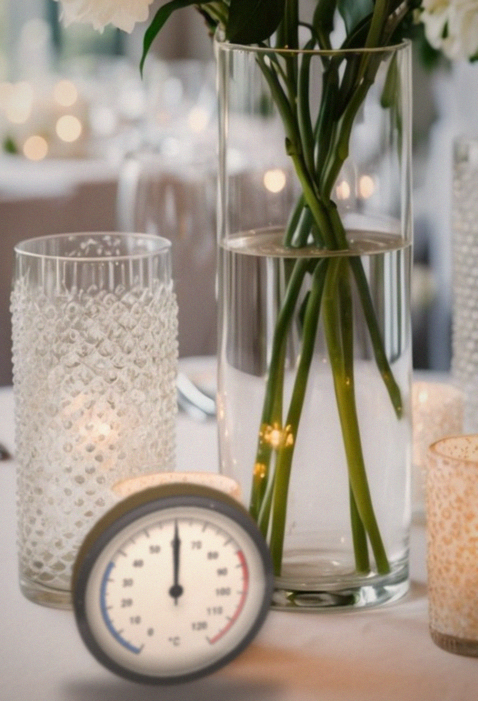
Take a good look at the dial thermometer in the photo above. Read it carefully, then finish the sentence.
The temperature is 60 °C
